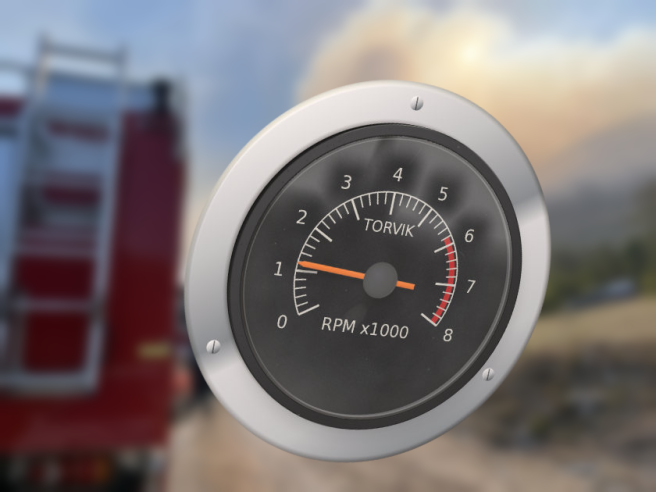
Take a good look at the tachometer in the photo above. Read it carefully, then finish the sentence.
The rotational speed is 1200 rpm
